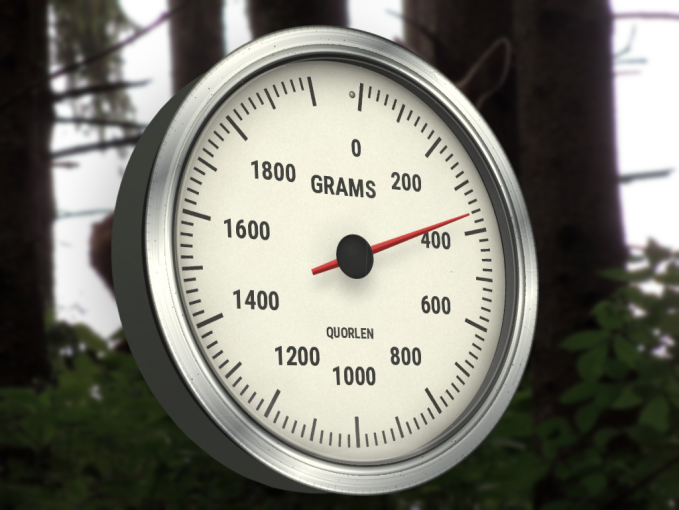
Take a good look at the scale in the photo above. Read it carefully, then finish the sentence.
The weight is 360 g
